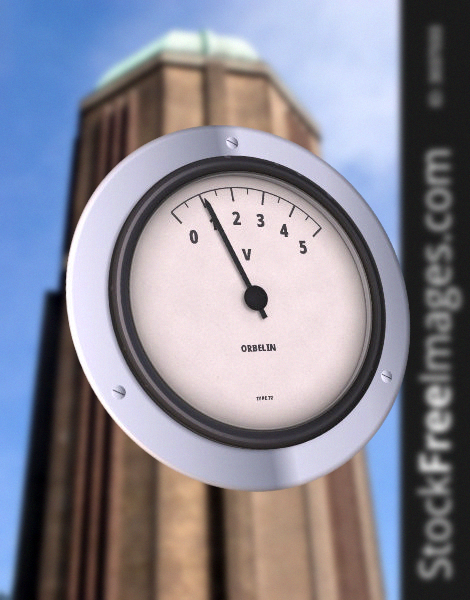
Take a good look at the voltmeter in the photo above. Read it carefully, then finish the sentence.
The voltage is 1 V
